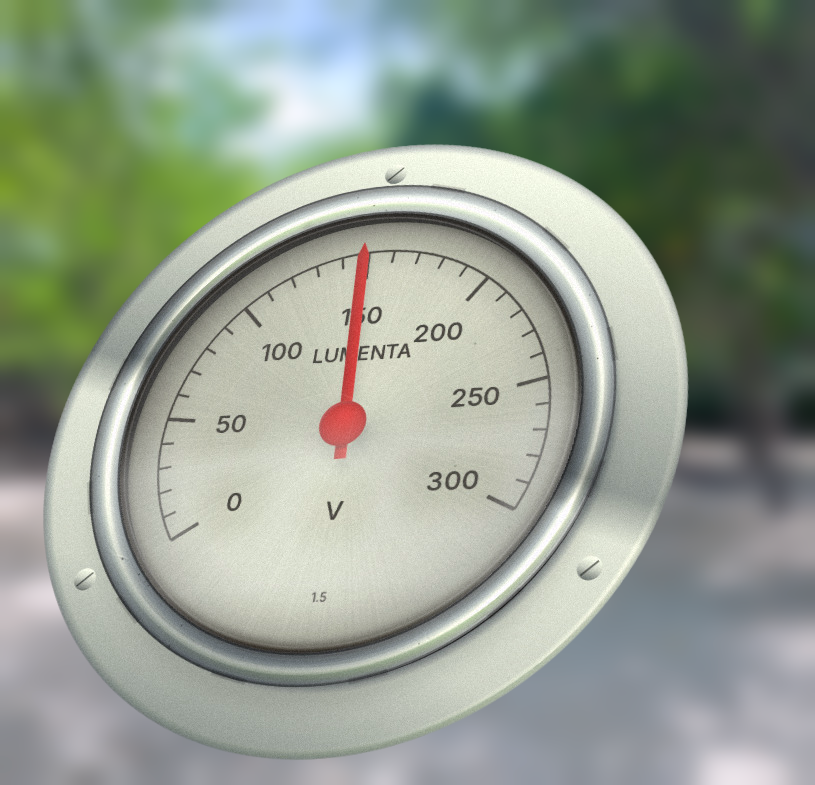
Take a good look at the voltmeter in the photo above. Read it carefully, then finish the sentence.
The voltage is 150 V
